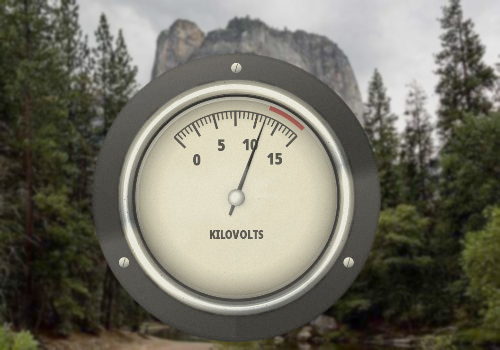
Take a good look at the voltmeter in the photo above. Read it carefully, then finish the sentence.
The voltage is 11 kV
